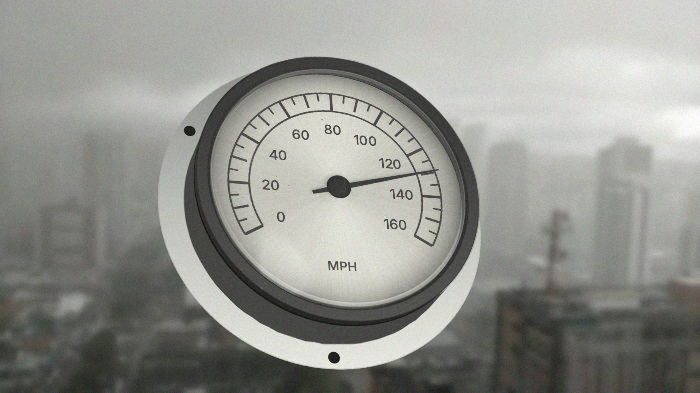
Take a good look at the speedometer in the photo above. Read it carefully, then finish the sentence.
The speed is 130 mph
